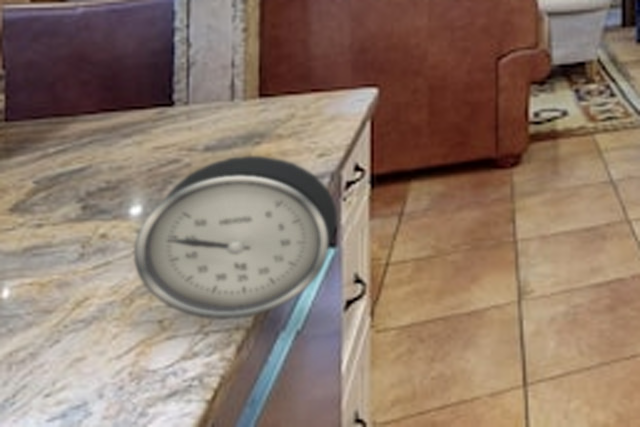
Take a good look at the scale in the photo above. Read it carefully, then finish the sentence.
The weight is 45 kg
